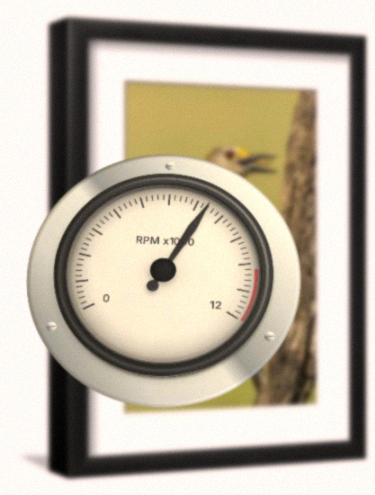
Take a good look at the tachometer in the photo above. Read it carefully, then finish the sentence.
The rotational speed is 7400 rpm
